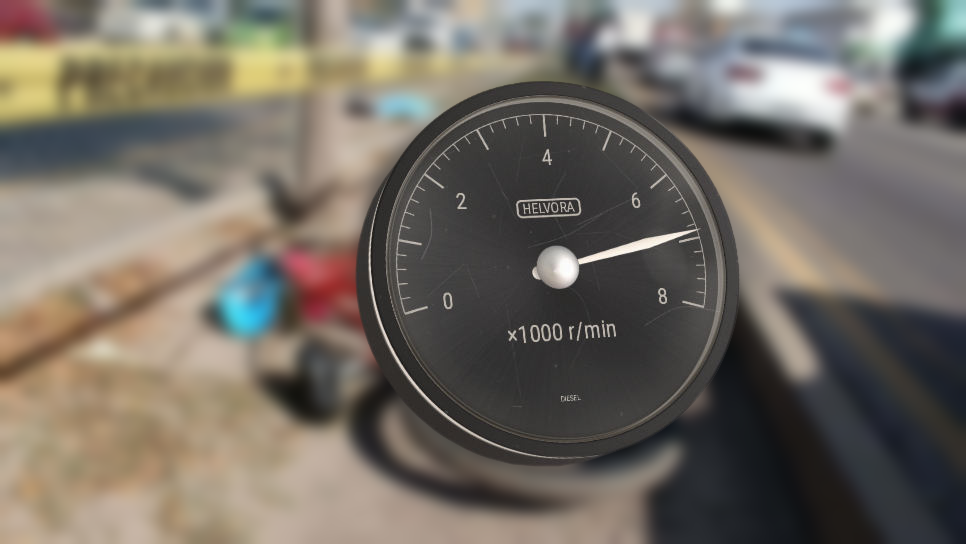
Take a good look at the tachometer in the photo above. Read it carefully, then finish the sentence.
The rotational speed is 6900 rpm
